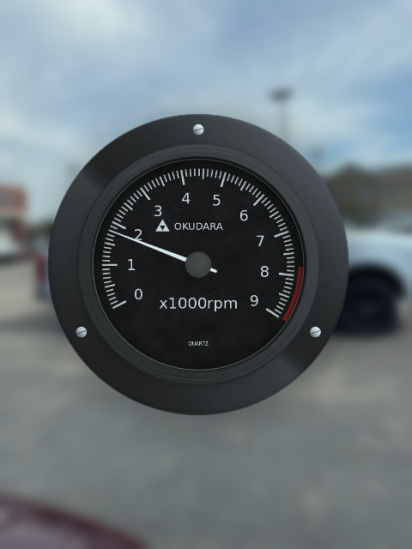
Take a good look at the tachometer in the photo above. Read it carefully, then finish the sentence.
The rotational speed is 1800 rpm
